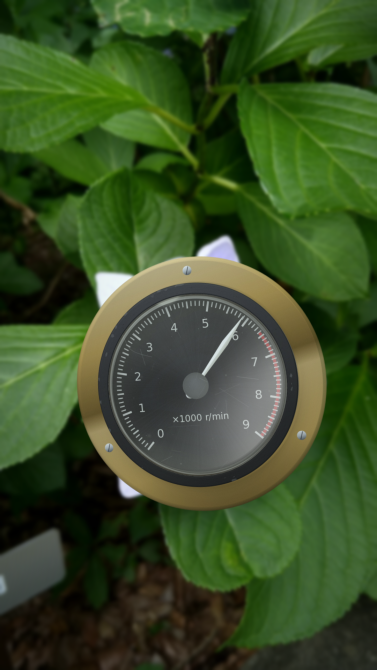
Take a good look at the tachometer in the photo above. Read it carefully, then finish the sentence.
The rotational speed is 5900 rpm
